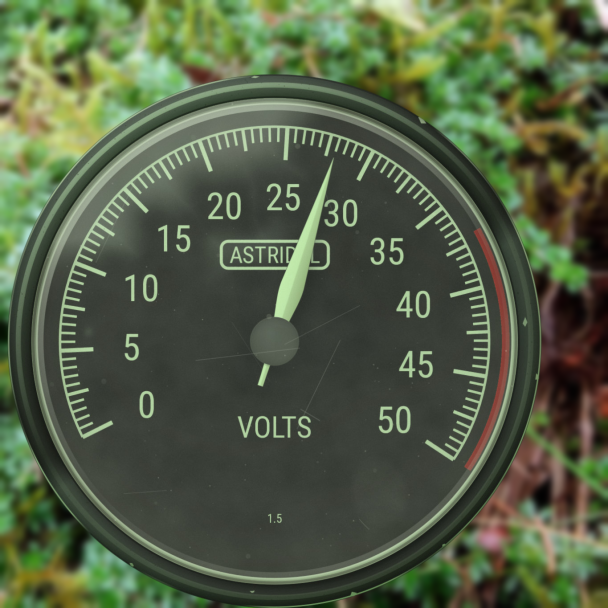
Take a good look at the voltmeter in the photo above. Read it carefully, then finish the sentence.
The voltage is 28 V
